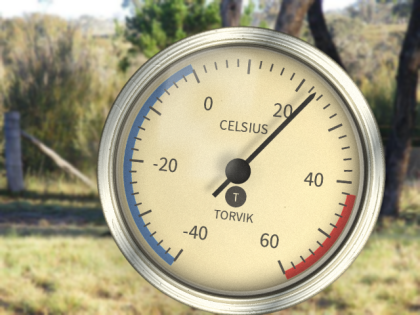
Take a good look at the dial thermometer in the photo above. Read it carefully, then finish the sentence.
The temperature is 23 °C
